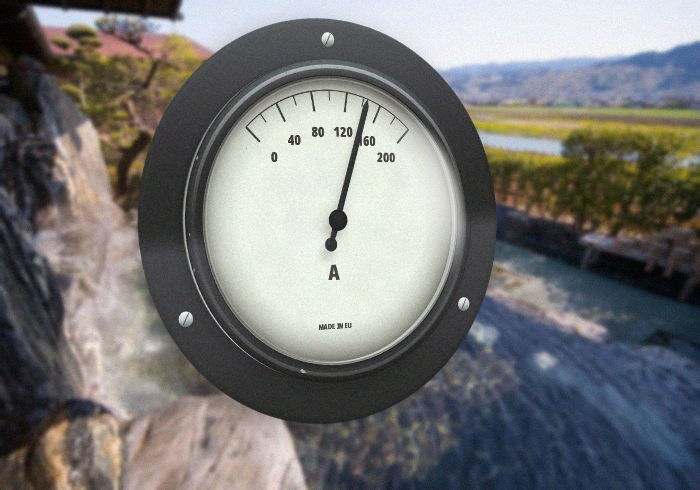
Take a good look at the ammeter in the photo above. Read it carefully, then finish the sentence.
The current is 140 A
